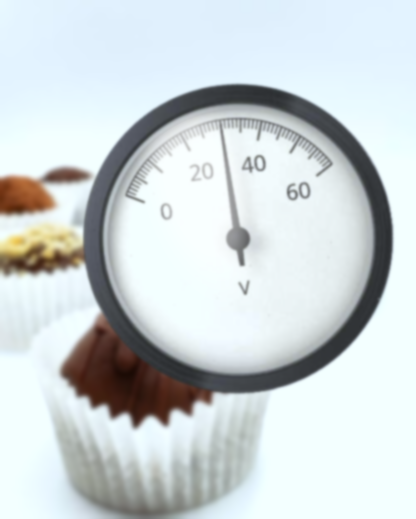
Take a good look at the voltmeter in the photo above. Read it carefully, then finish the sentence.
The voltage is 30 V
